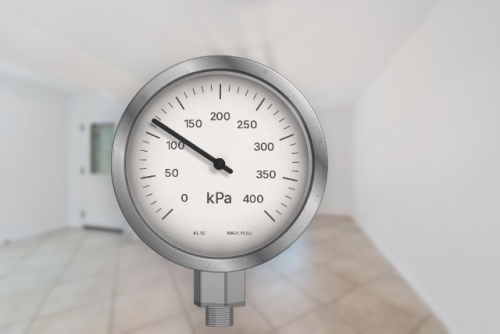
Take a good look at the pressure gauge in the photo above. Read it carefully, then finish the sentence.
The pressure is 115 kPa
